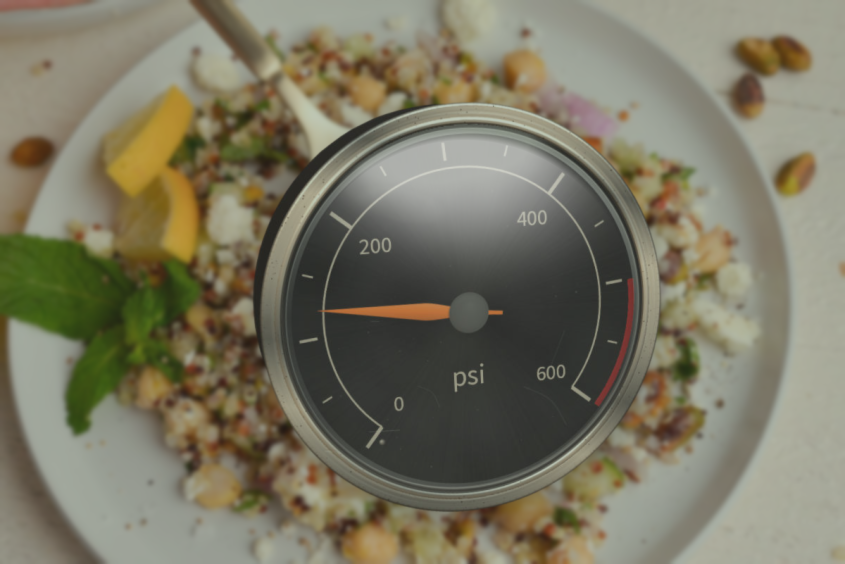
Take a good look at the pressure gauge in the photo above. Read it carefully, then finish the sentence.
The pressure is 125 psi
